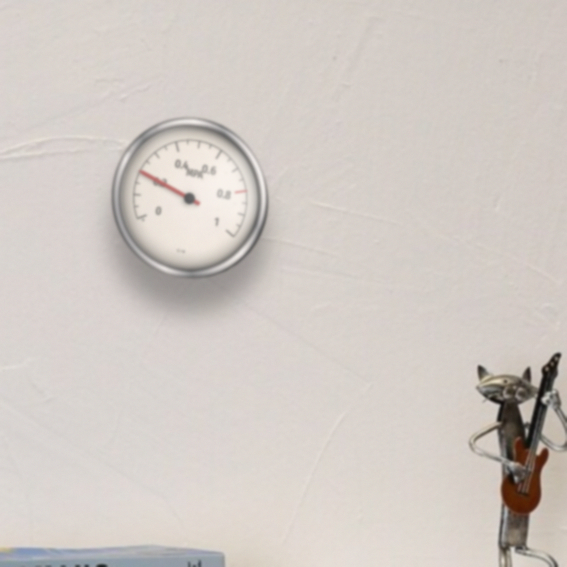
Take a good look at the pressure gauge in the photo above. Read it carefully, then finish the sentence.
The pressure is 0.2 MPa
